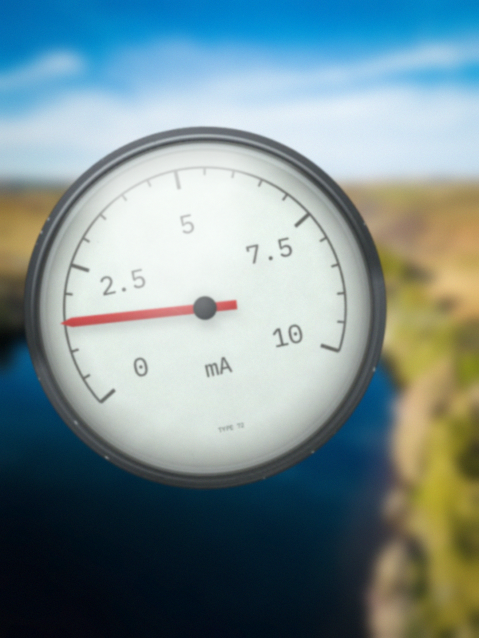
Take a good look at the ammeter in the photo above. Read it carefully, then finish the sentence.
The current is 1.5 mA
